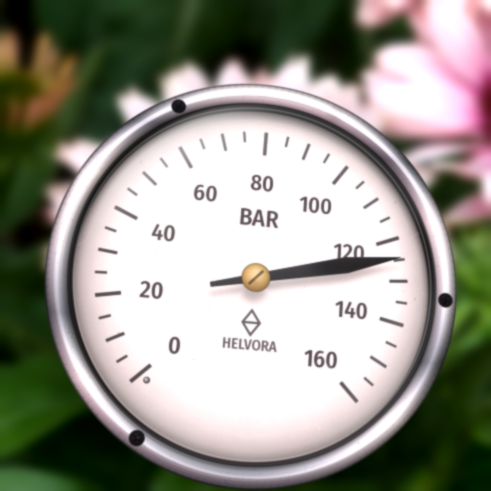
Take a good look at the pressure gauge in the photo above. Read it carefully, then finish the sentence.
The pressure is 125 bar
